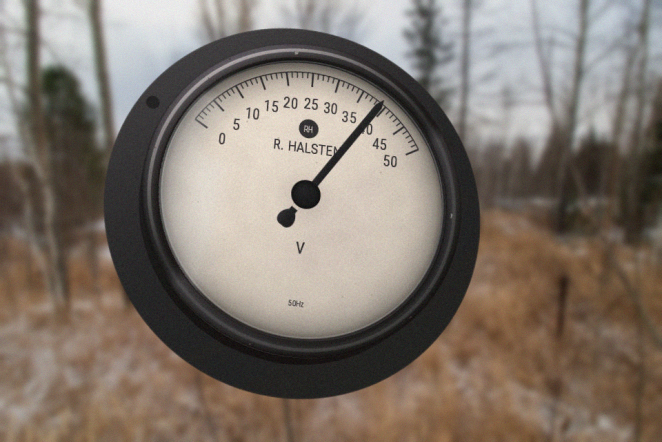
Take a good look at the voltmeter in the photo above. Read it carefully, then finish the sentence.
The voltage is 39 V
